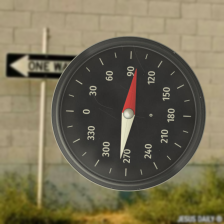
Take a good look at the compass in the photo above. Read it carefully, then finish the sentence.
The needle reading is 97.5 °
